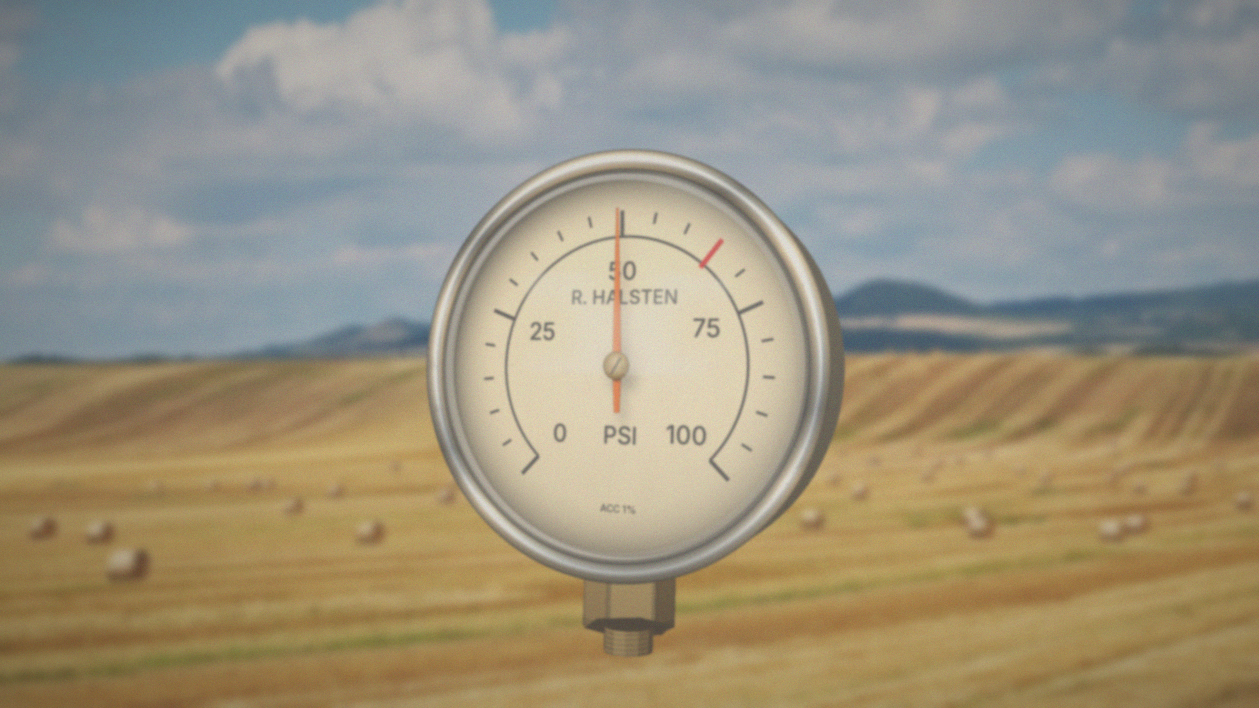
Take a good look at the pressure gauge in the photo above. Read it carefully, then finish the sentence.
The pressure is 50 psi
